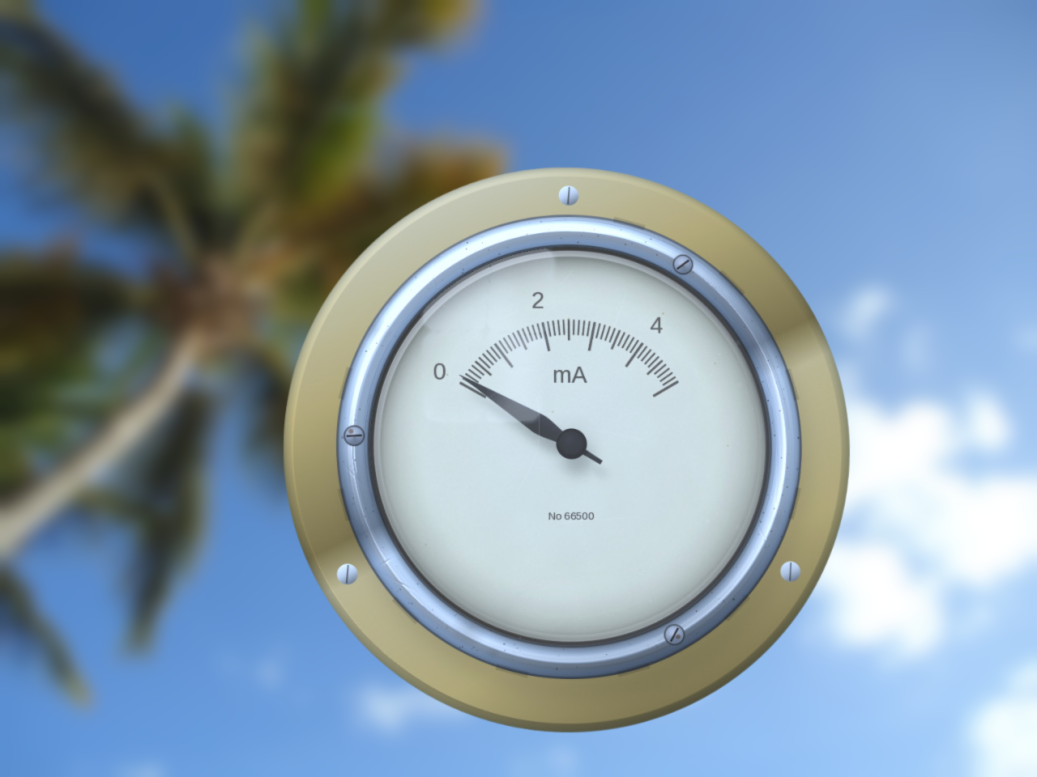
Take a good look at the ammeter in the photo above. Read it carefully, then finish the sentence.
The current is 0.1 mA
